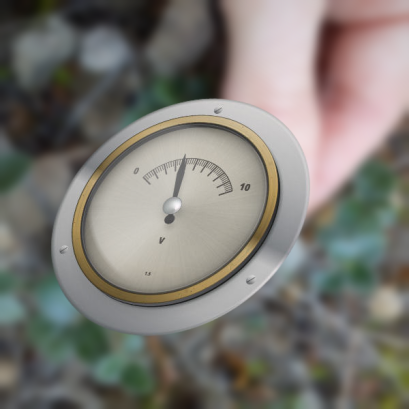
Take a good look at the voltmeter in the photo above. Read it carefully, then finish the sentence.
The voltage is 4 V
